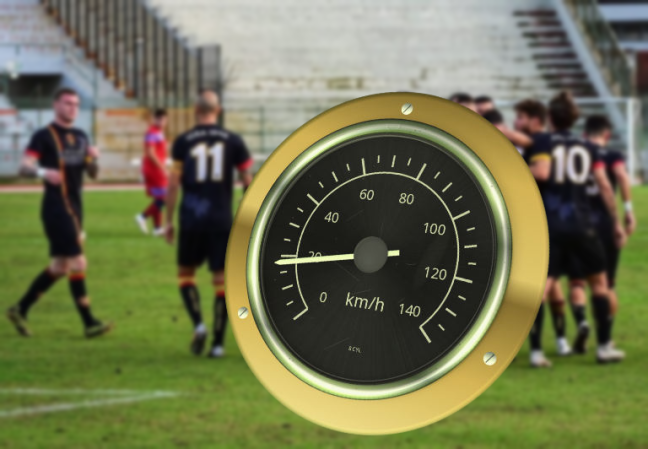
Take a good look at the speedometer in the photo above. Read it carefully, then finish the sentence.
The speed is 17.5 km/h
